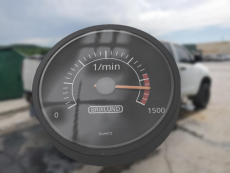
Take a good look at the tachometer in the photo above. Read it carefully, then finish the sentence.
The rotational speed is 1350 rpm
